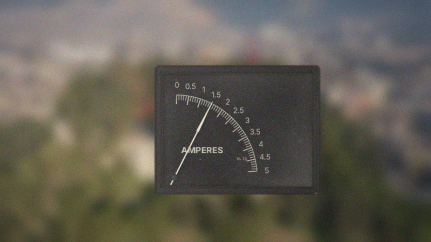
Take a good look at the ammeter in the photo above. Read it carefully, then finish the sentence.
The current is 1.5 A
